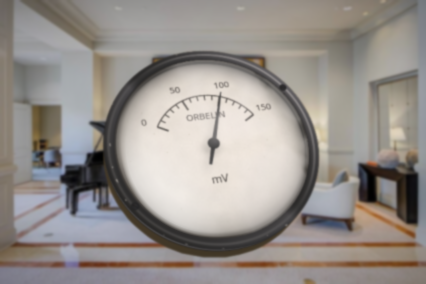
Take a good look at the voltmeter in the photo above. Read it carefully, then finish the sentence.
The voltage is 100 mV
